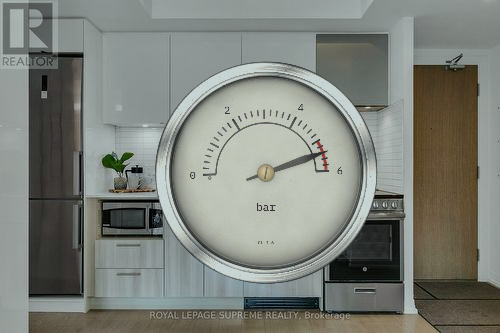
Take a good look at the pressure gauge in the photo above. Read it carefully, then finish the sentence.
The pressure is 5.4 bar
